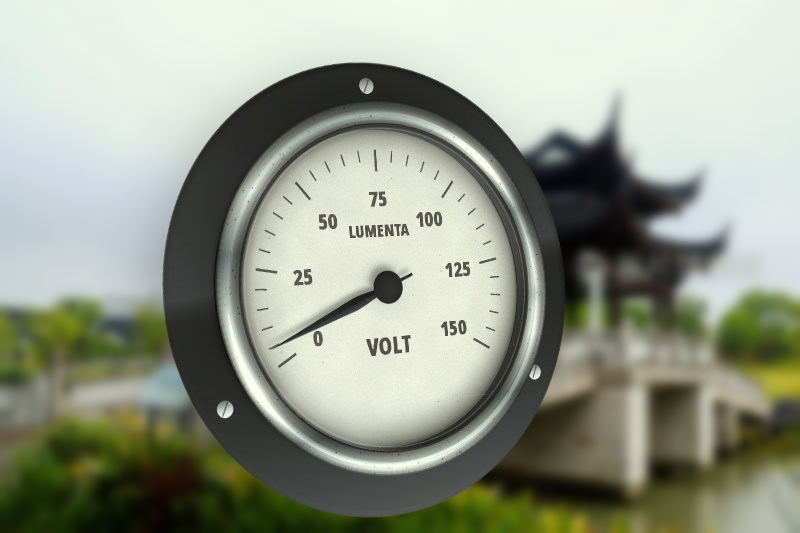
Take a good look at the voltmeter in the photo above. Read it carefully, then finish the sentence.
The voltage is 5 V
